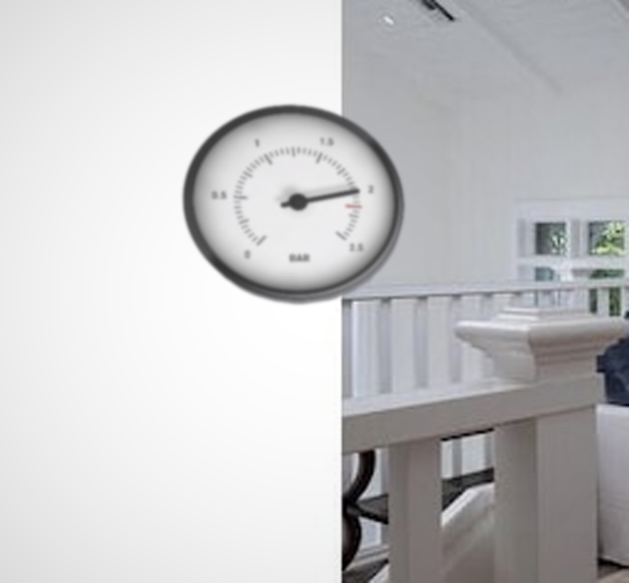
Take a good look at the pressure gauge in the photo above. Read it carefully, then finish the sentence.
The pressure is 2 bar
